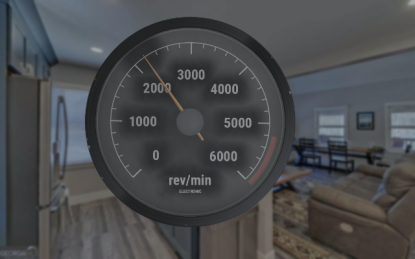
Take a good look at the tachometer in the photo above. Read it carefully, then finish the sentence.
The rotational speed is 2200 rpm
